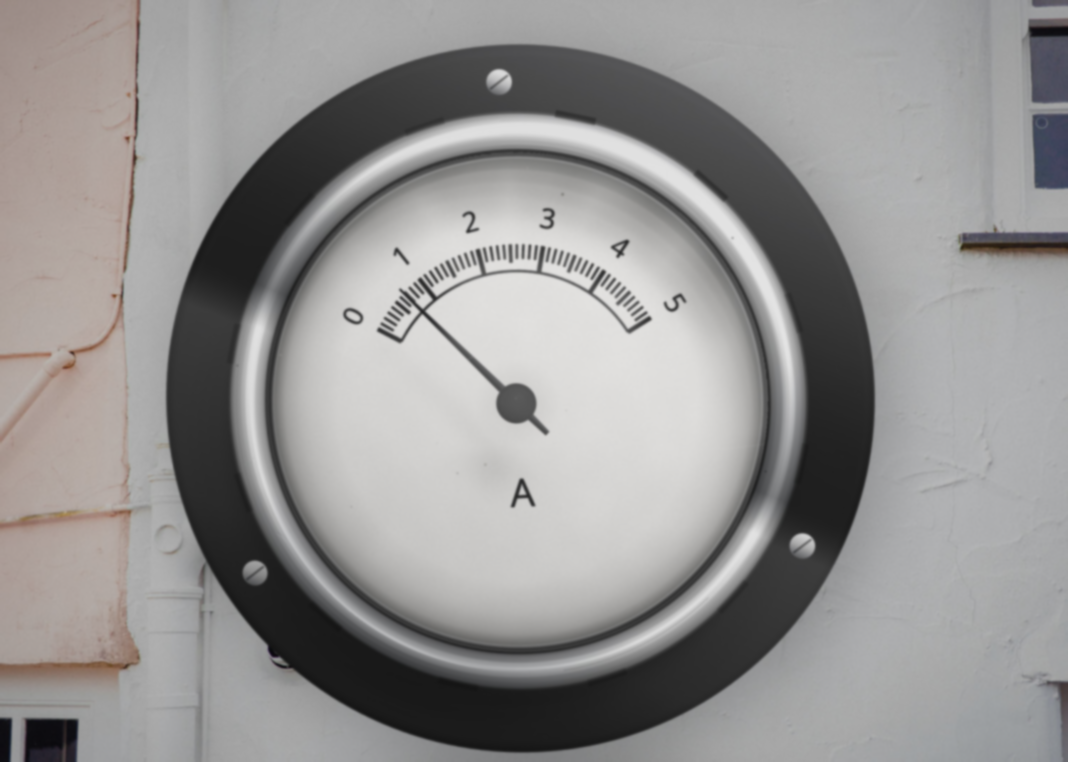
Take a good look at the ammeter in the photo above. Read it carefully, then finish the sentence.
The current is 0.7 A
